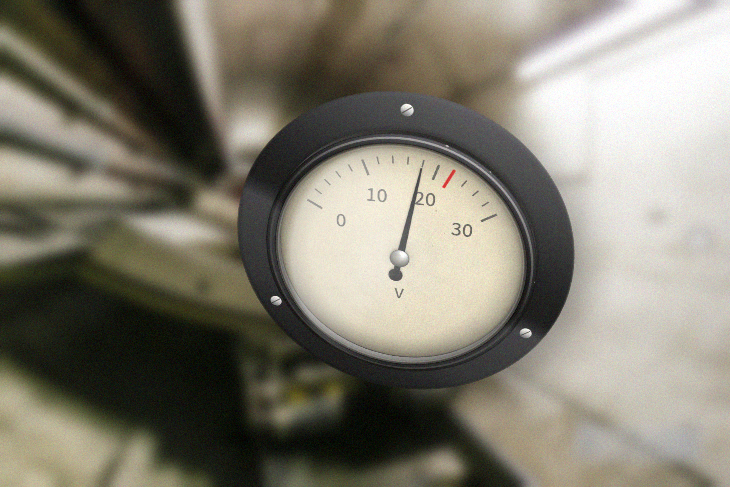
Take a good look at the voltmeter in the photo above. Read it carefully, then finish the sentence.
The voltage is 18 V
